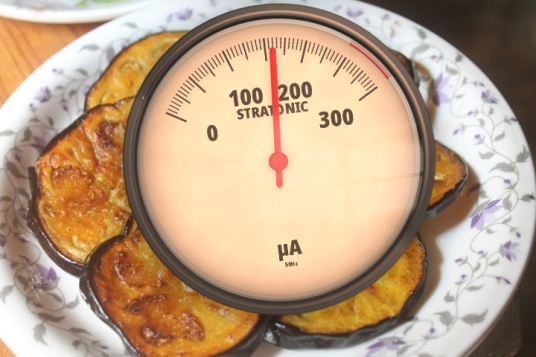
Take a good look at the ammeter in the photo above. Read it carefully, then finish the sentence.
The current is 160 µA
